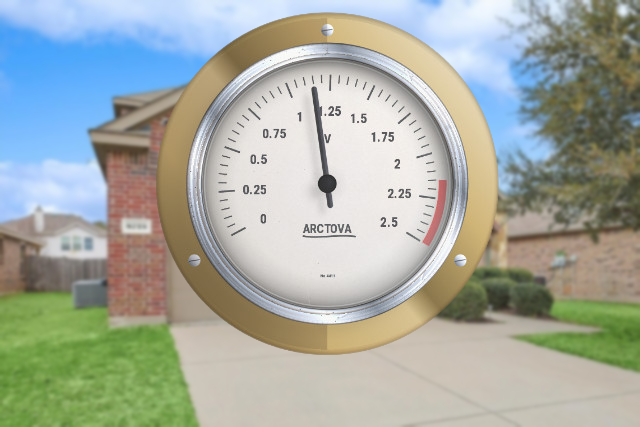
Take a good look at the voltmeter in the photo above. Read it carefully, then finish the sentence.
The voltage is 1.15 V
